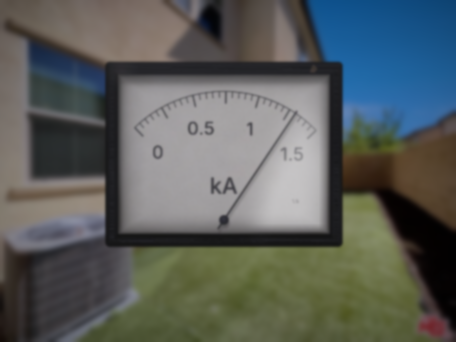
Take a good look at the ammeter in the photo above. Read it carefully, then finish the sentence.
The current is 1.3 kA
